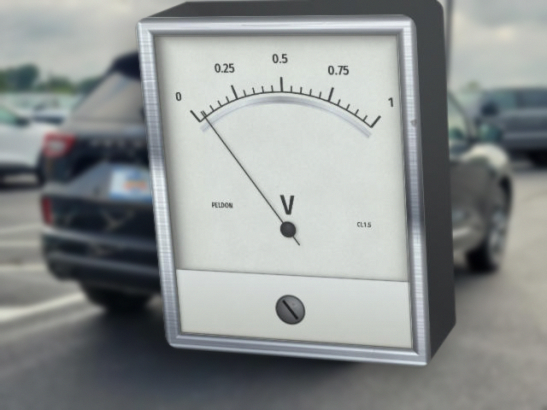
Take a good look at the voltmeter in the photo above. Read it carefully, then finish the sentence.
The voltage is 0.05 V
